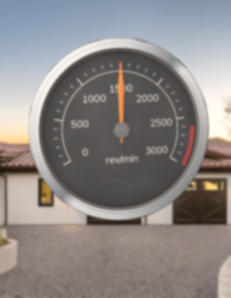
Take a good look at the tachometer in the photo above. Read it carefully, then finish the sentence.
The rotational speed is 1500 rpm
